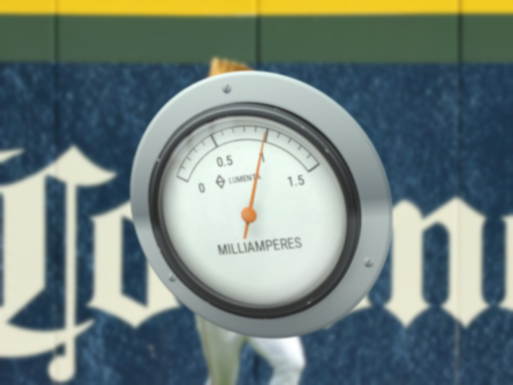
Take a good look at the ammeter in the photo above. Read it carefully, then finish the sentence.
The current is 1 mA
